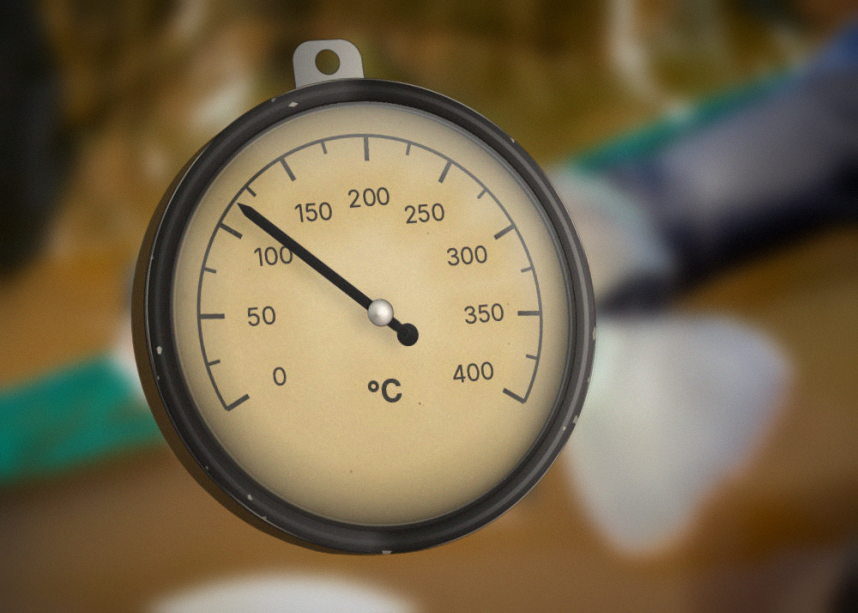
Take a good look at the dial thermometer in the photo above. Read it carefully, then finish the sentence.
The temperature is 112.5 °C
